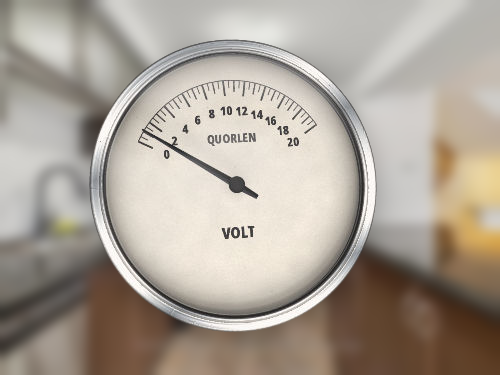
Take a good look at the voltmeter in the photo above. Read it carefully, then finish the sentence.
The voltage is 1 V
